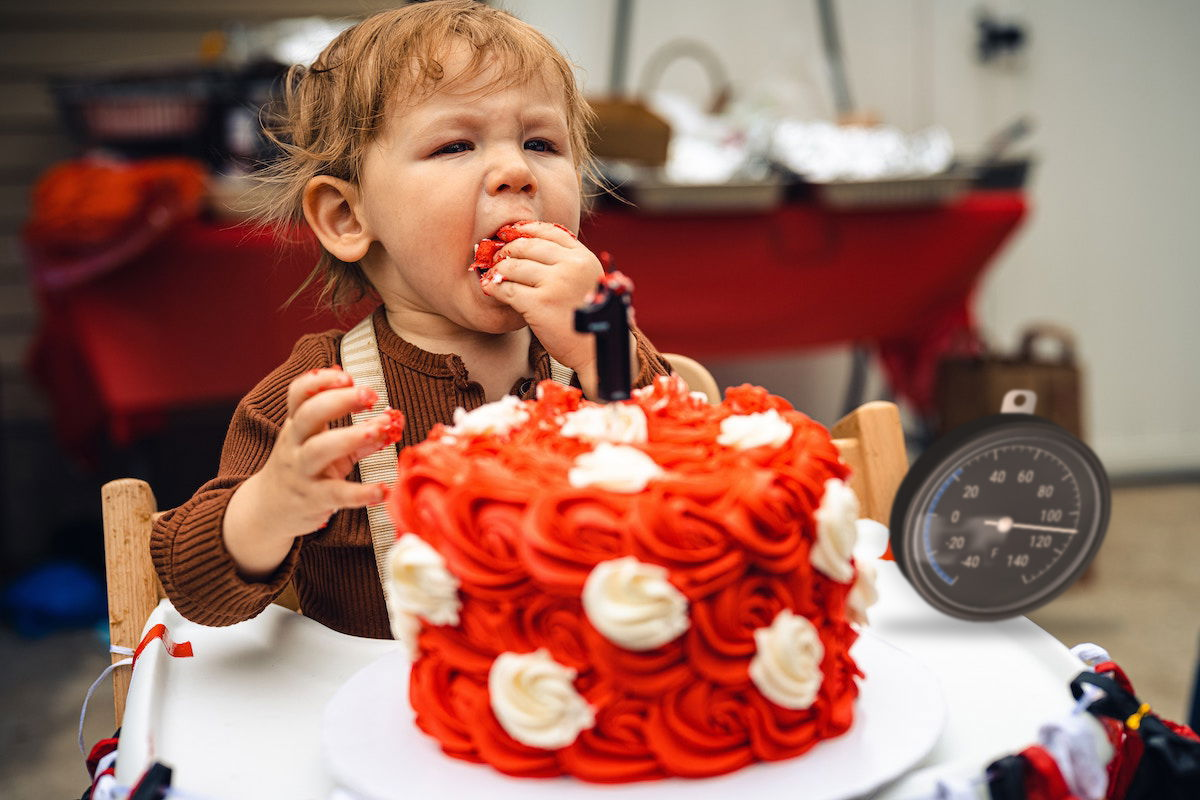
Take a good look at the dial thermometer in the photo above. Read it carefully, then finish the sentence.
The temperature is 108 °F
